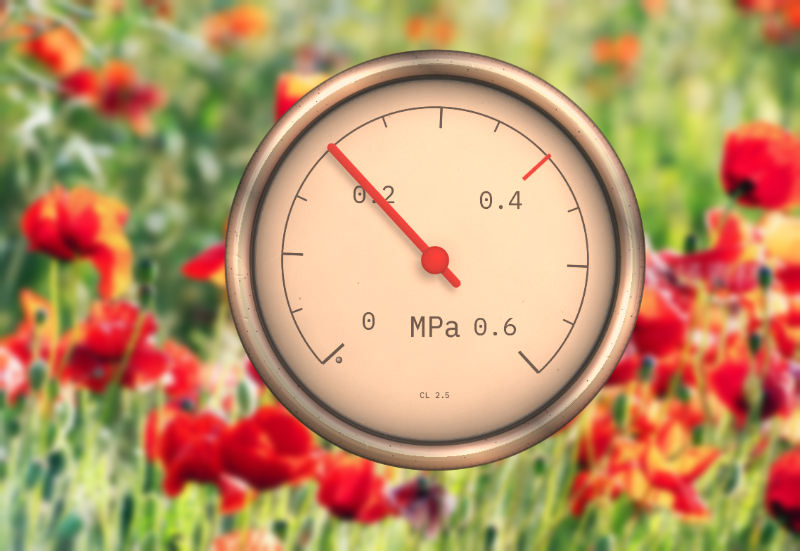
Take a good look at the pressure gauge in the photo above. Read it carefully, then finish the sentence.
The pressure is 0.2 MPa
